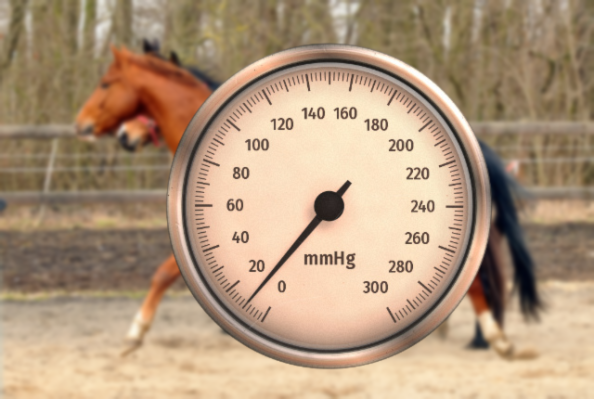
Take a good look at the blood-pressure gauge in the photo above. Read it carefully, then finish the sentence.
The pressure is 10 mmHg
